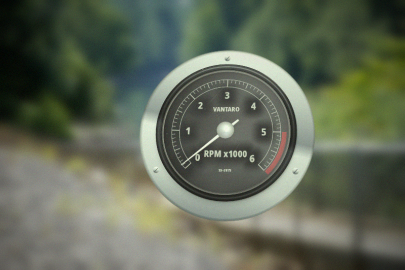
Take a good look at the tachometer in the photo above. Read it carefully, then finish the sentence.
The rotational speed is 100 rpm
